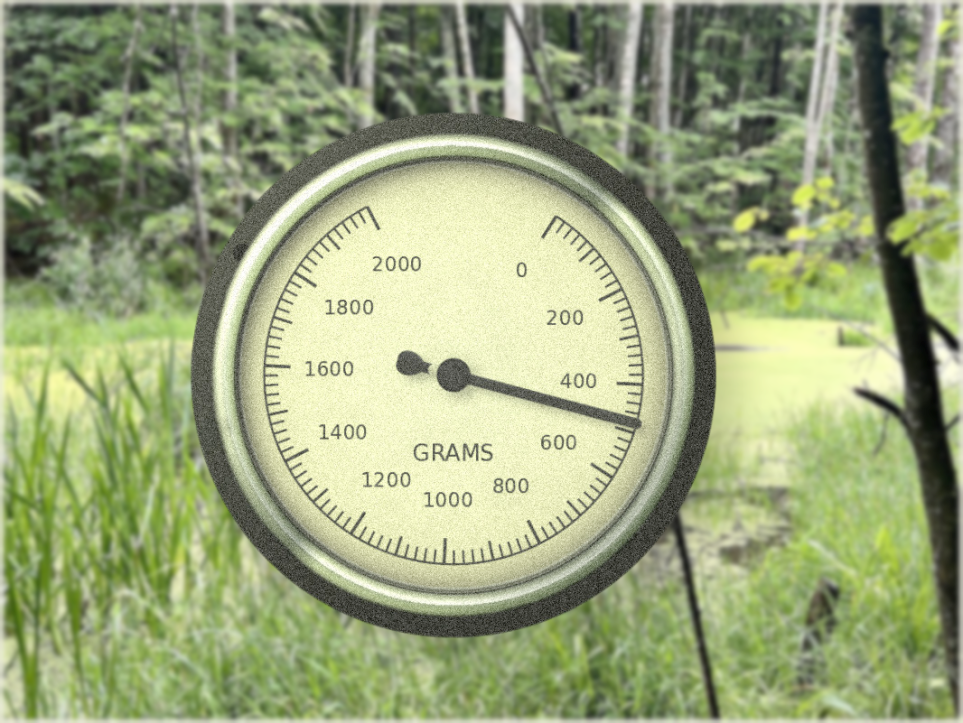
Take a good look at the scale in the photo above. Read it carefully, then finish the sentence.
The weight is 480 g
